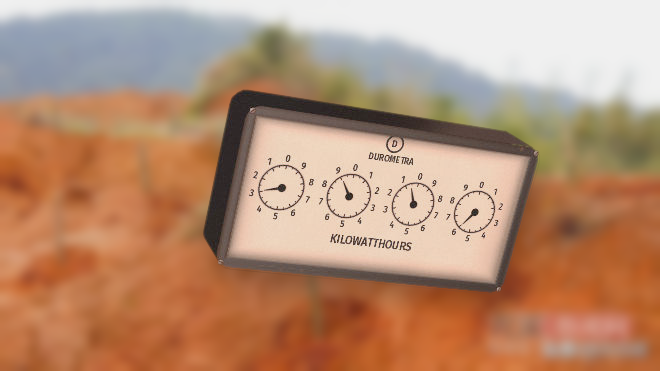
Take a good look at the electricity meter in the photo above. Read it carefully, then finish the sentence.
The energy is 2906 kWh
